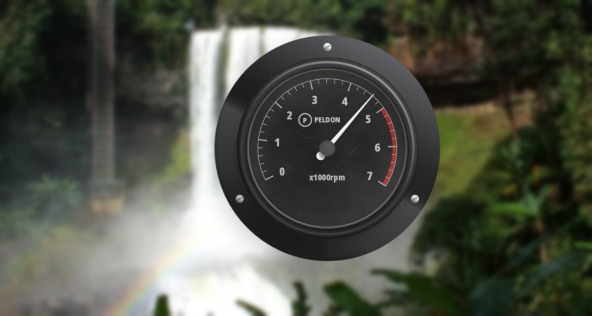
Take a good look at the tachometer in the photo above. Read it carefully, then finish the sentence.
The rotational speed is 4600 rpm
